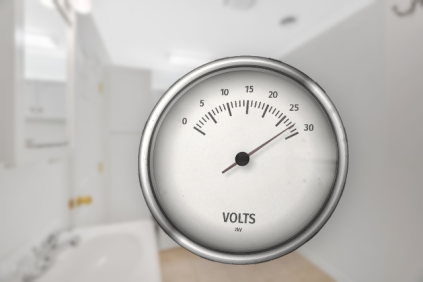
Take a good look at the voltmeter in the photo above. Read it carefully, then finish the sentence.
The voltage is 28 V
